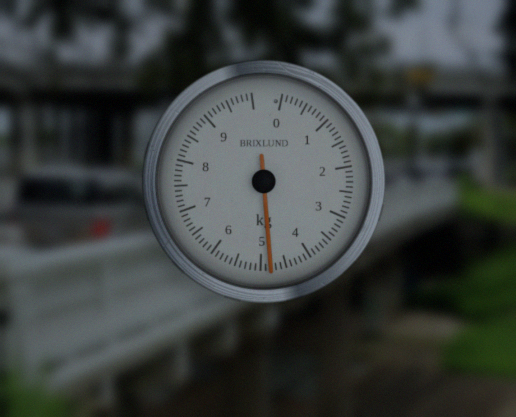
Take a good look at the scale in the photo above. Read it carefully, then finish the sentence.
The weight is 4.8 kg
